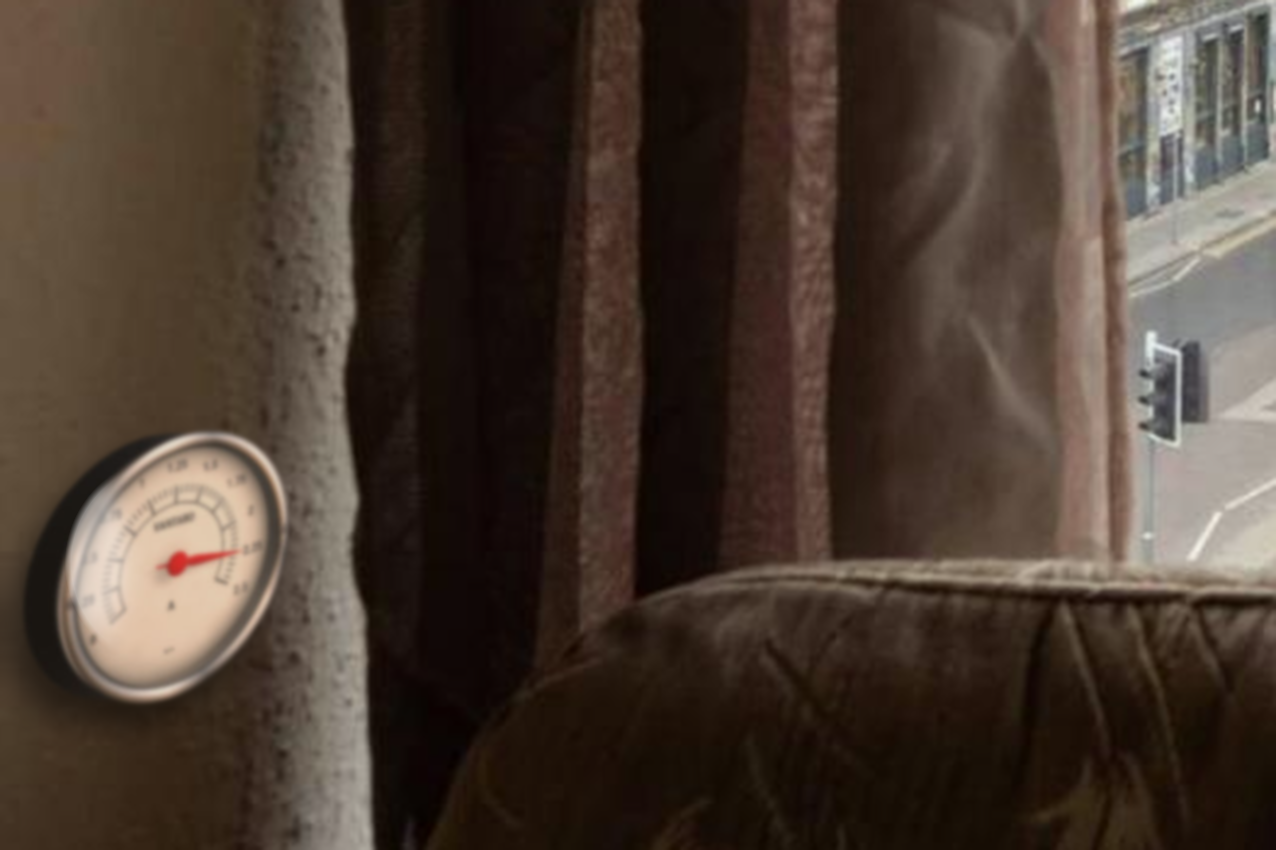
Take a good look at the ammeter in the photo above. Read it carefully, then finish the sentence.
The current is 2.25 A
